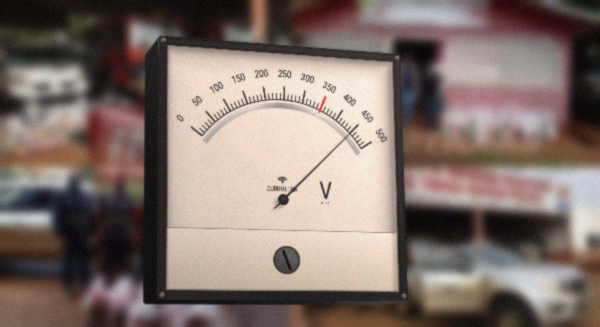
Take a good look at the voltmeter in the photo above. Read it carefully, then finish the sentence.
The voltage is 450 V
